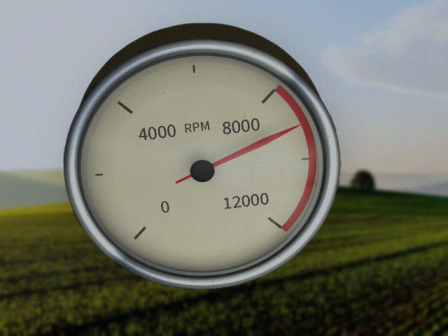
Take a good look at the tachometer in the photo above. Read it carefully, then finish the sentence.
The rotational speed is 9000 rpm
